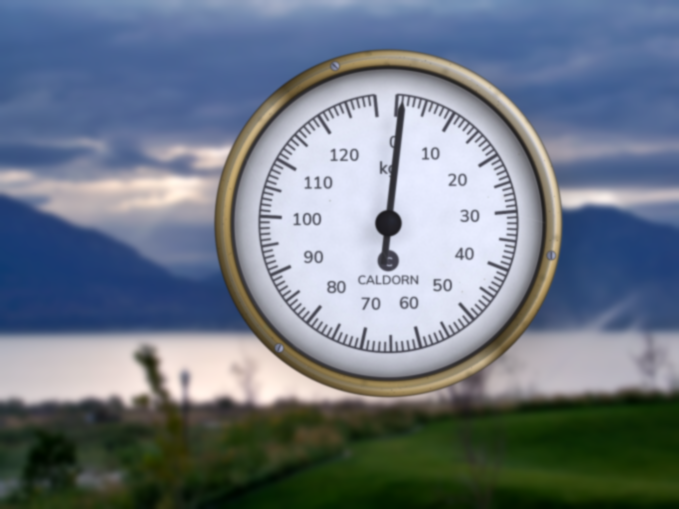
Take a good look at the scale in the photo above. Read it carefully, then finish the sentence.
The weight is 1 kg
